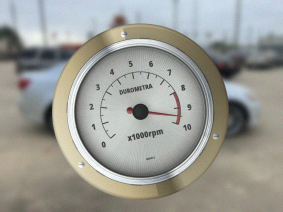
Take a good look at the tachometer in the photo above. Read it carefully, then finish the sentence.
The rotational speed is 9500 rpm
